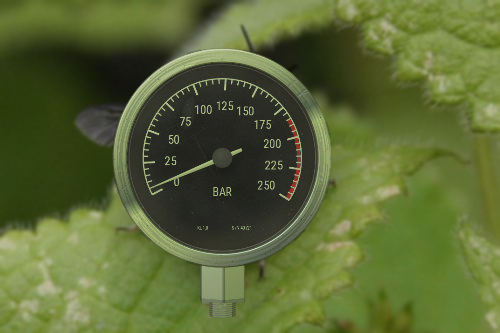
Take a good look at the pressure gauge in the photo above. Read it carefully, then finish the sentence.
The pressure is 5 bar
